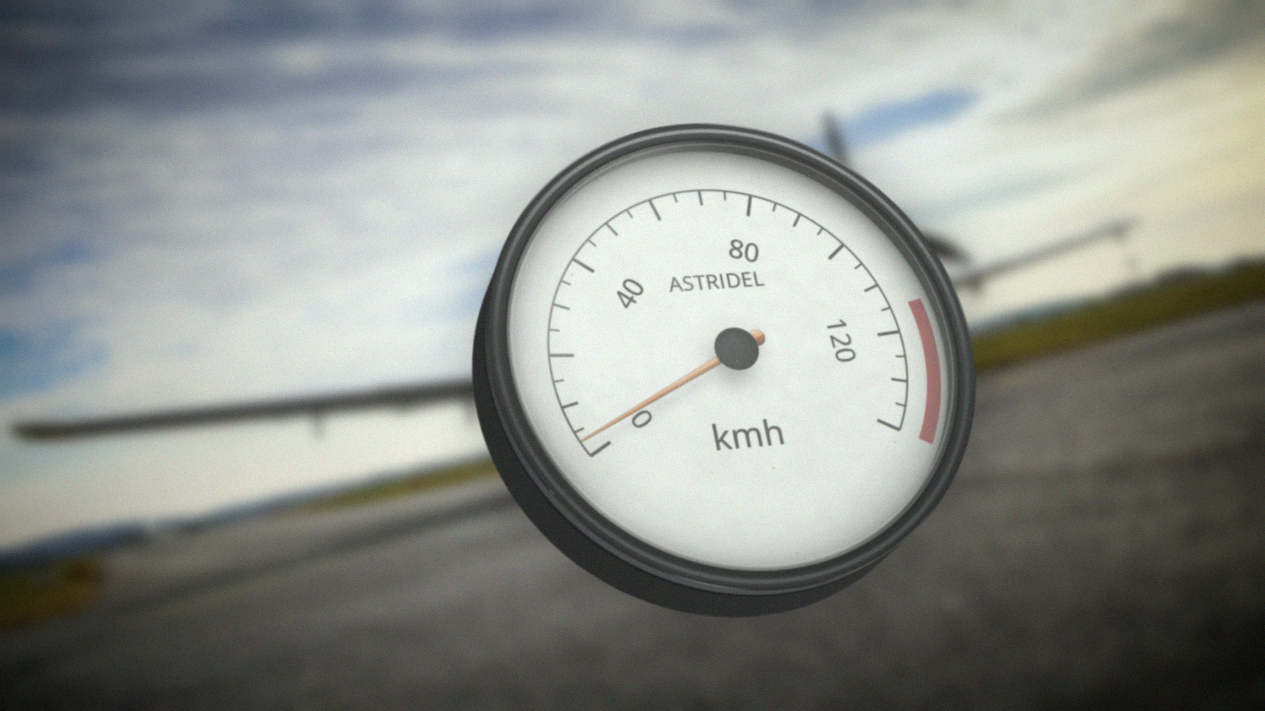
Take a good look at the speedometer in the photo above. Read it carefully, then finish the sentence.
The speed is 2.5 km/h
